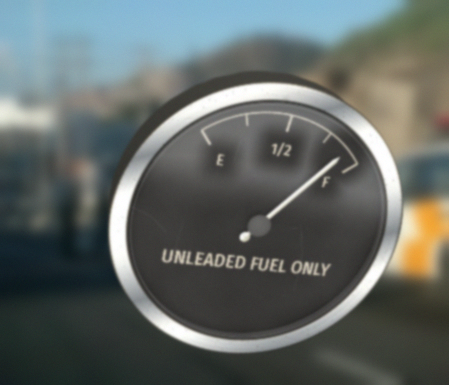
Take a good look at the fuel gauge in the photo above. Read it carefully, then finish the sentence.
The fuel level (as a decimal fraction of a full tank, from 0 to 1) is 0.875
